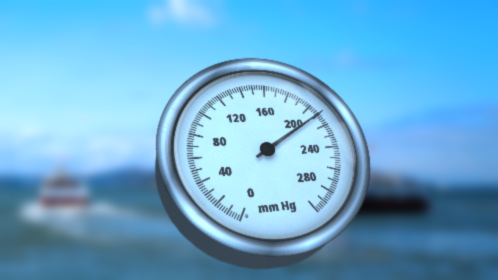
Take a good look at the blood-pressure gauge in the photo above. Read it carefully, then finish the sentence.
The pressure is 210 mmHg
